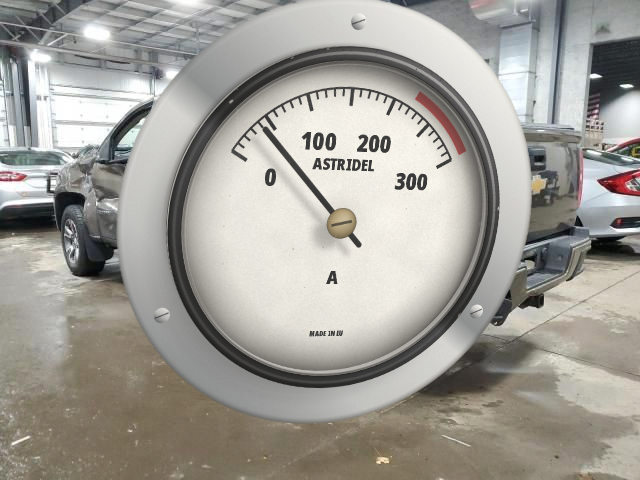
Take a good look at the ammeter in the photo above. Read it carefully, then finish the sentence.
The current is 40 A
